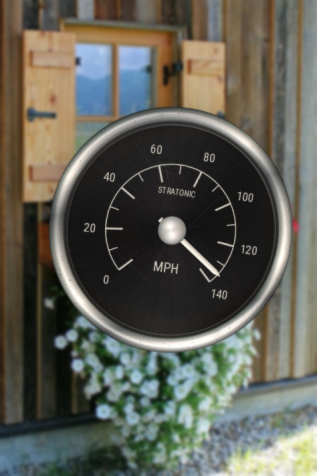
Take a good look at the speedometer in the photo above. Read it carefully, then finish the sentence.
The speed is 135 mph
